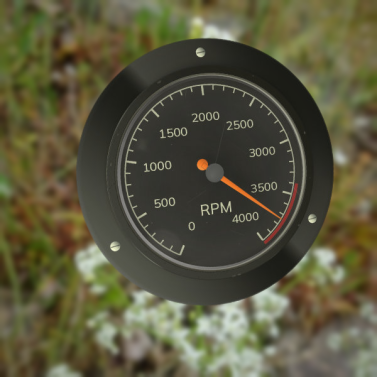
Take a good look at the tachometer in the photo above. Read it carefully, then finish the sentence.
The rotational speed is 3750 rpm
